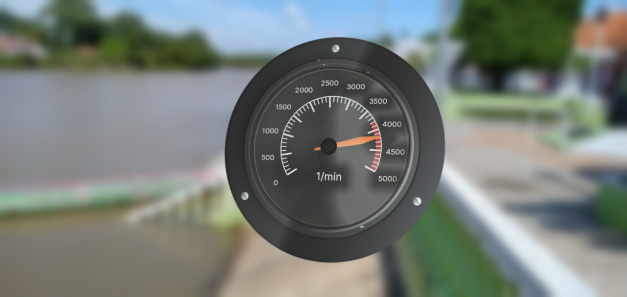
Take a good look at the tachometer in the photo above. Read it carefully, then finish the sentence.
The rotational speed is 4200 rpm
